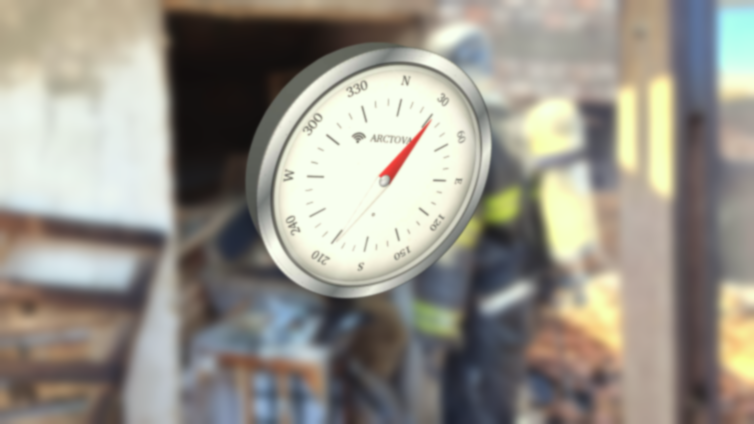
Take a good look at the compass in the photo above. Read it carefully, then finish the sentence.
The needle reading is 30 °
